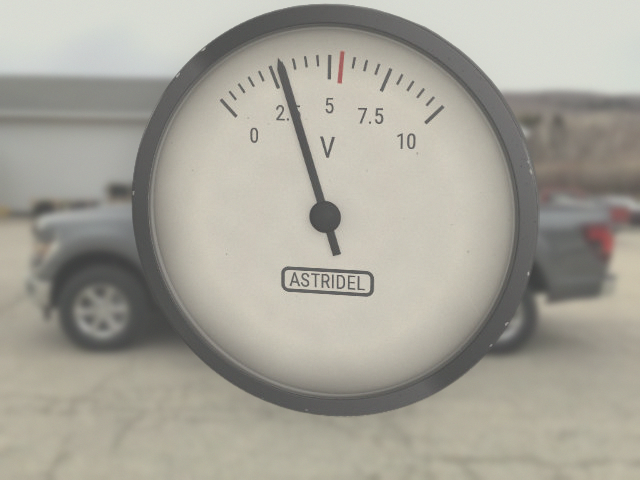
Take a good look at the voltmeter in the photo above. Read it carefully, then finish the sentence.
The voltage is 3 V
